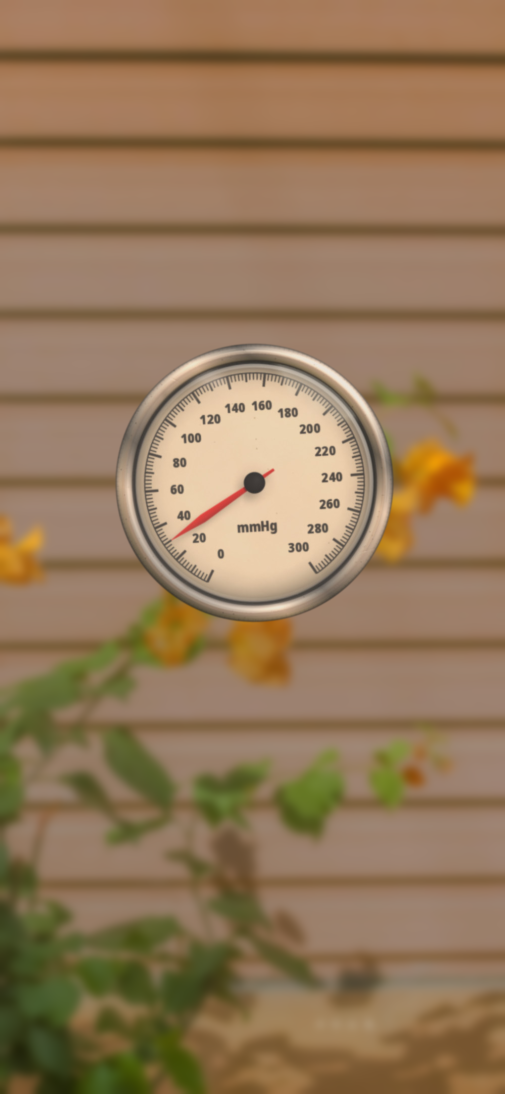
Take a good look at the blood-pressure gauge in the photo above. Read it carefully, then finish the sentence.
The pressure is 30 mmHg
